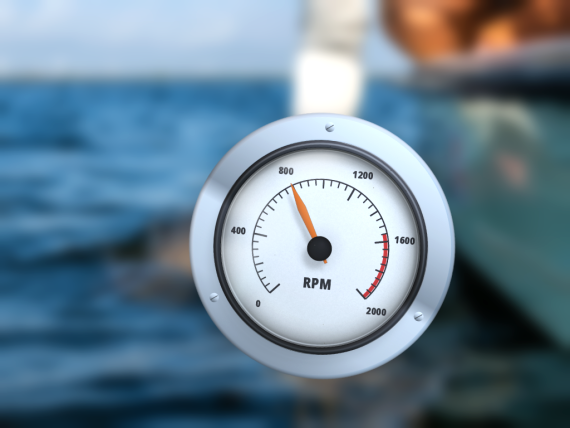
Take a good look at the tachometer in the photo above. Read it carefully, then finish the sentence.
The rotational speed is 800 rpm
